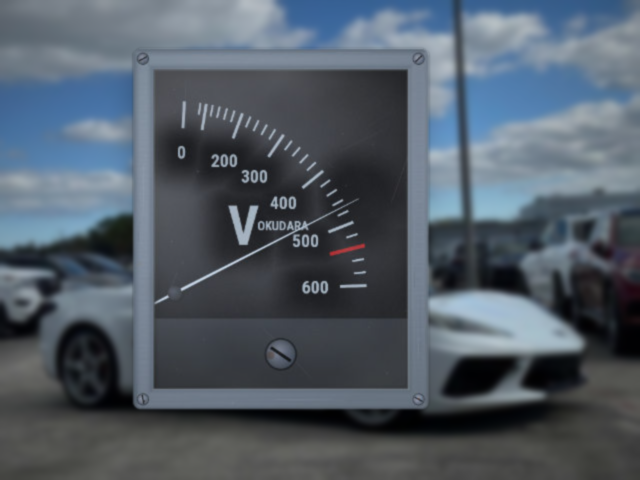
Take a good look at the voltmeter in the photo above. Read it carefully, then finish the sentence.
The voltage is 470 V
